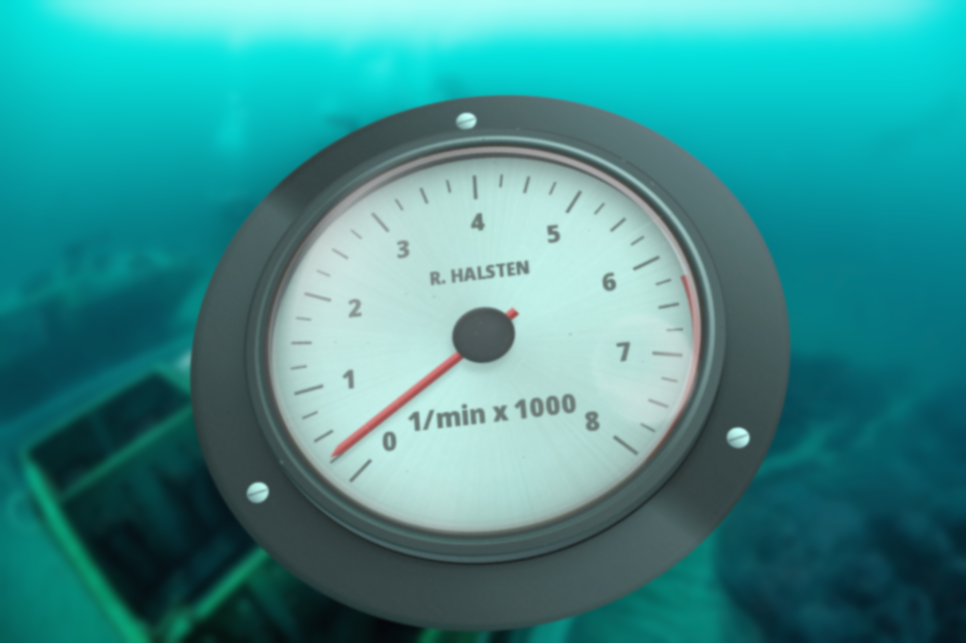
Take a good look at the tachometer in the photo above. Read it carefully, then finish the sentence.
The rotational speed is 250 rpm
